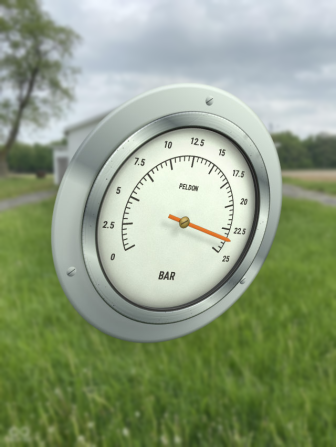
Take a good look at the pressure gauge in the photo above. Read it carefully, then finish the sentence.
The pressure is 23.5 bar
